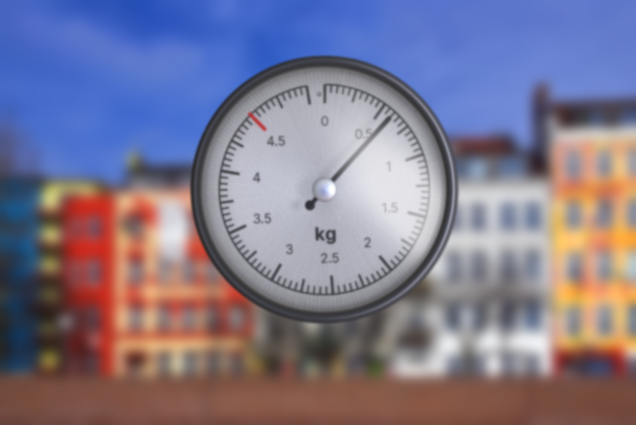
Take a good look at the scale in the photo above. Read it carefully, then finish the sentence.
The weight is 0.6 kg
